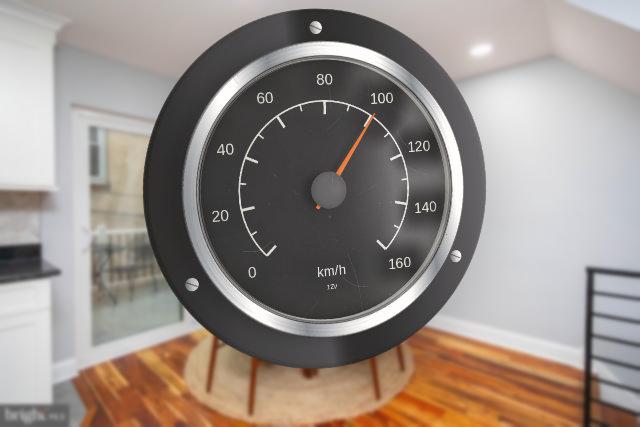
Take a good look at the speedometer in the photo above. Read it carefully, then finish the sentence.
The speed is 100 km/h
